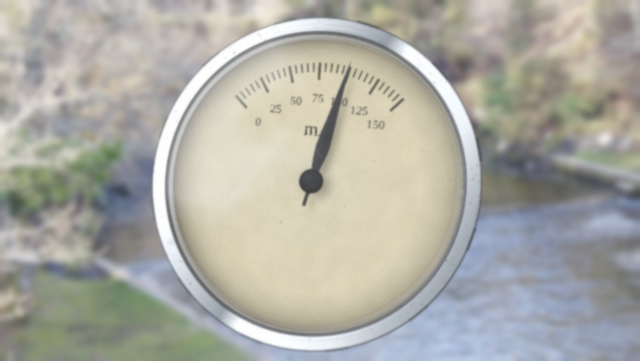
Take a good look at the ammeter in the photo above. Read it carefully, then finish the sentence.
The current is 100 mA
